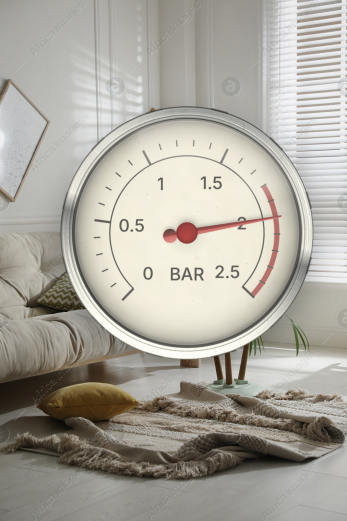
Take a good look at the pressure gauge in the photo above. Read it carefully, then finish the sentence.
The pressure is 2 bar
